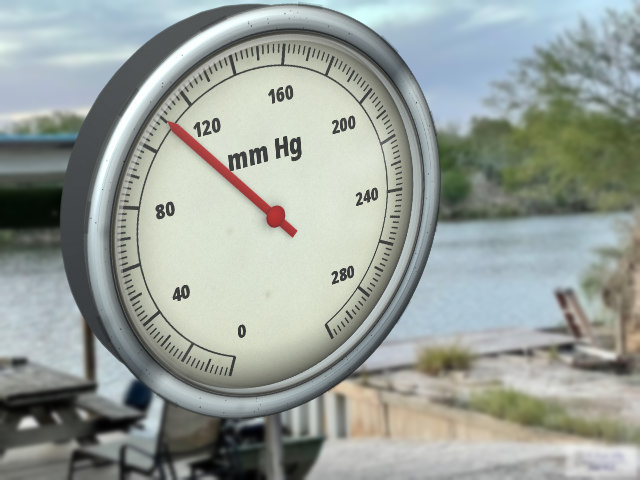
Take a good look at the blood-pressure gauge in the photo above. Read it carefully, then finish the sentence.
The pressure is 110 mmHg
